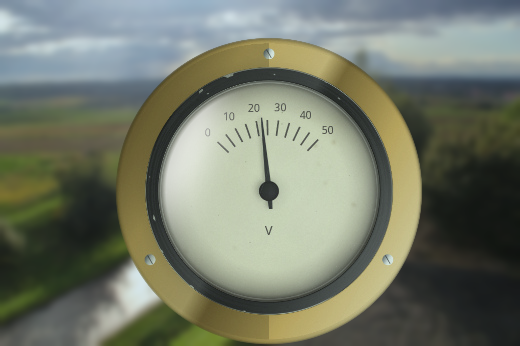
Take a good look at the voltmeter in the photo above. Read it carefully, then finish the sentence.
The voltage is 22.5 V
